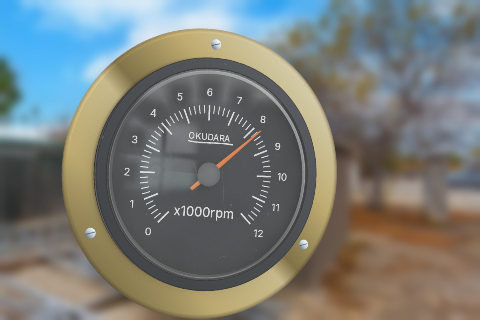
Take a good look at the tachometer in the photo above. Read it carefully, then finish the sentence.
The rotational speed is 8200 rpm
